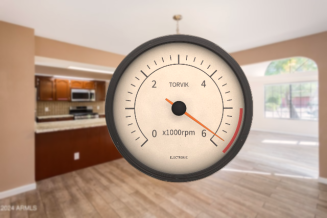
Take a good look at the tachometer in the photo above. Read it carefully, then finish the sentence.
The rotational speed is 5800 rpm
